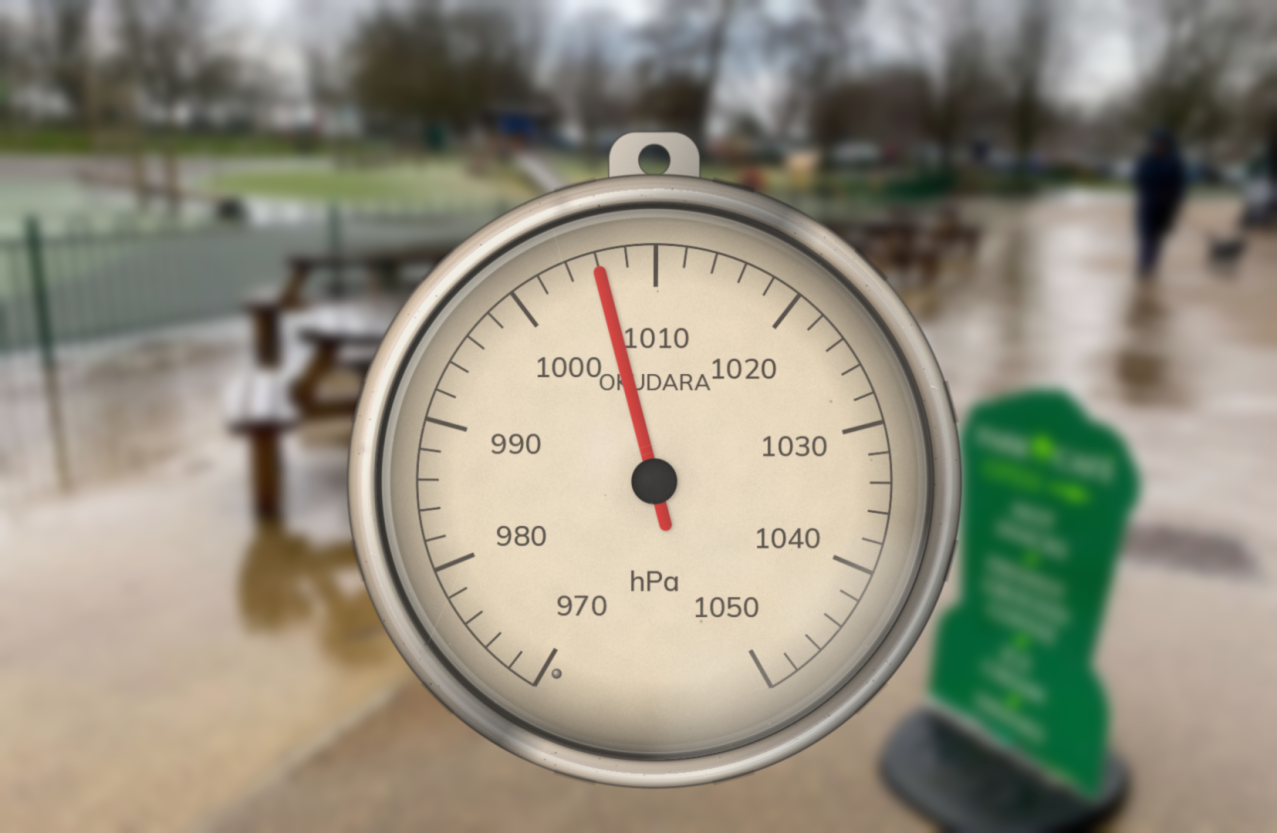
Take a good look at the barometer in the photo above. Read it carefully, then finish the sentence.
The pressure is 1006 hPa
